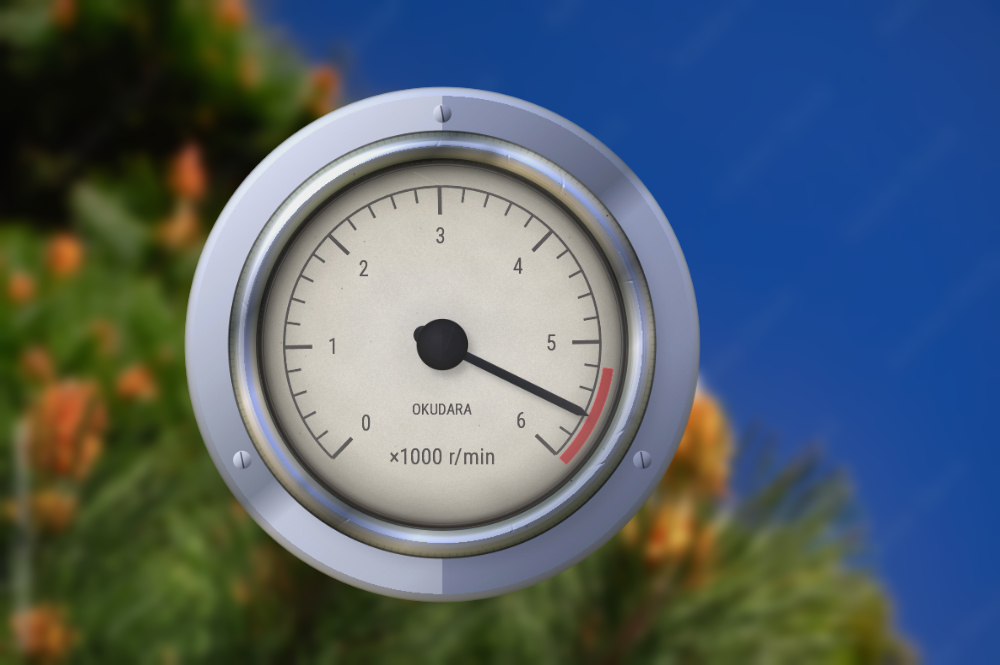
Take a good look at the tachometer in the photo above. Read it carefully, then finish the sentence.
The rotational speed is 5600 rpm
